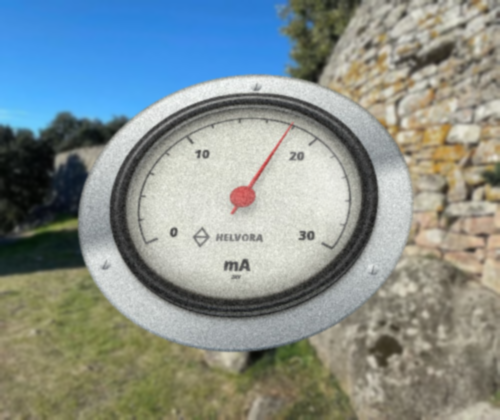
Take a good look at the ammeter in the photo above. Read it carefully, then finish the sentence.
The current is 18 mA
